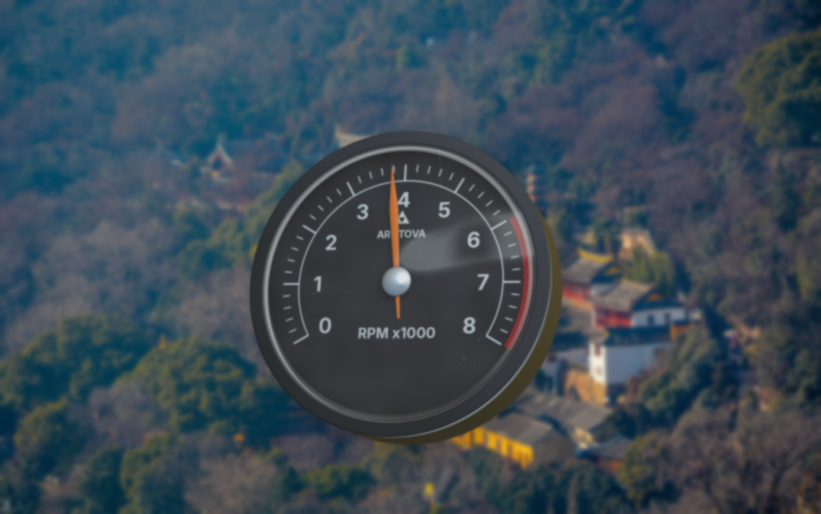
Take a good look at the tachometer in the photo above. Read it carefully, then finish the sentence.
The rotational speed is 3800 rpm
